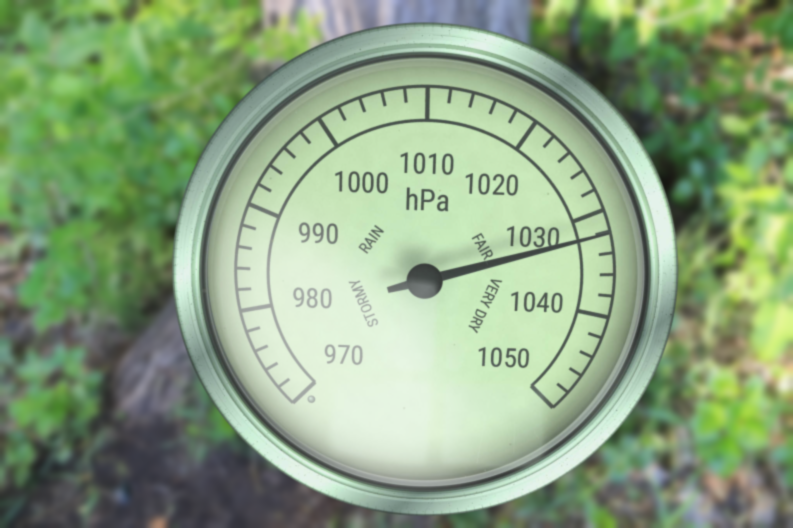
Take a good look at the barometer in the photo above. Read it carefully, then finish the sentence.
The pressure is 1032 hPa
